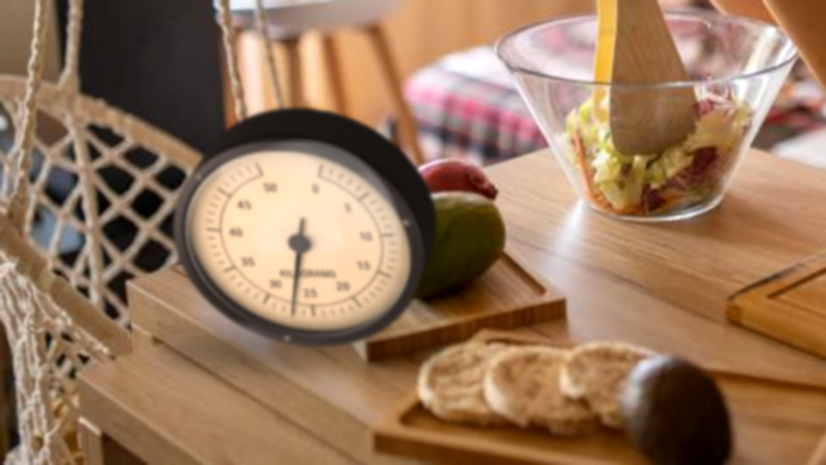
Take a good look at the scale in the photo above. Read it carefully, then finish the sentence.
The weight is 27 kg
